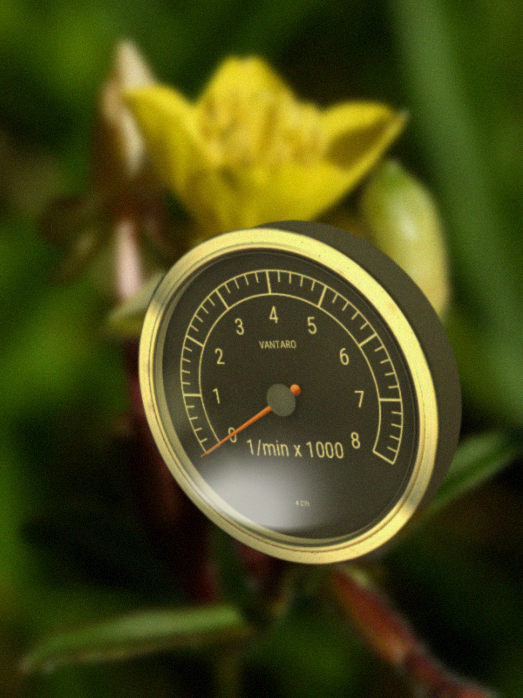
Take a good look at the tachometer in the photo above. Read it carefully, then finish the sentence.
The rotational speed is 0 rpm
